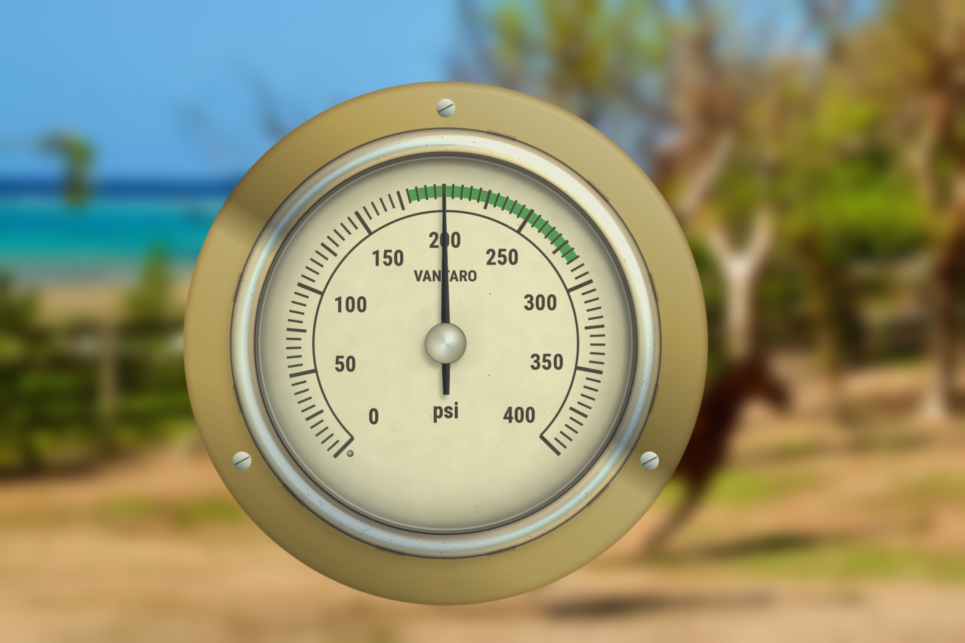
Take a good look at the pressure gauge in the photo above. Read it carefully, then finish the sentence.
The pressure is 200 psi
